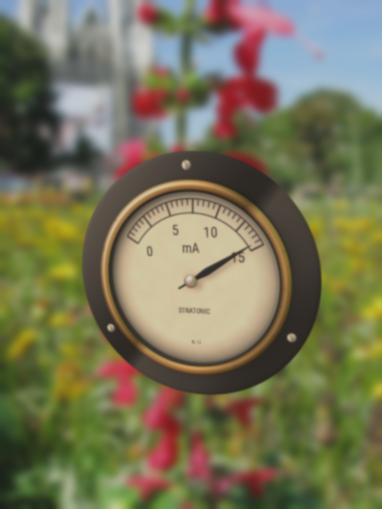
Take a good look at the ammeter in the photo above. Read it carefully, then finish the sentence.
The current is 14.5 mA
